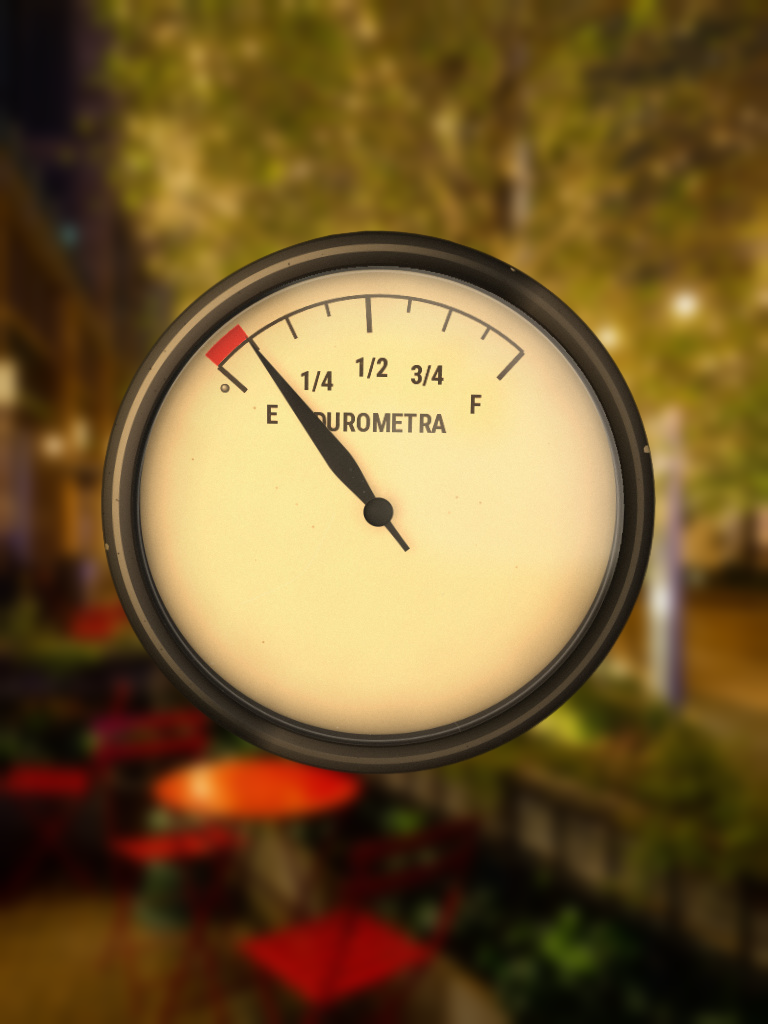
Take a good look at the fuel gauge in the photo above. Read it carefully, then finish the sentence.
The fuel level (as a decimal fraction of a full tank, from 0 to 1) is 0.125
